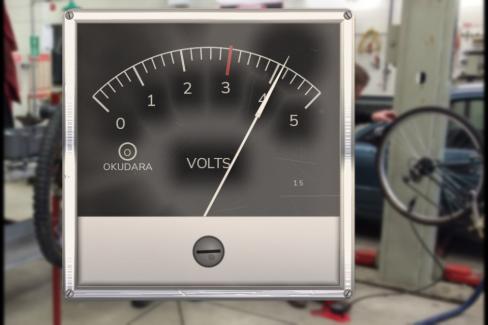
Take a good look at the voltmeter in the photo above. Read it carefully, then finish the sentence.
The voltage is 4.1 V
